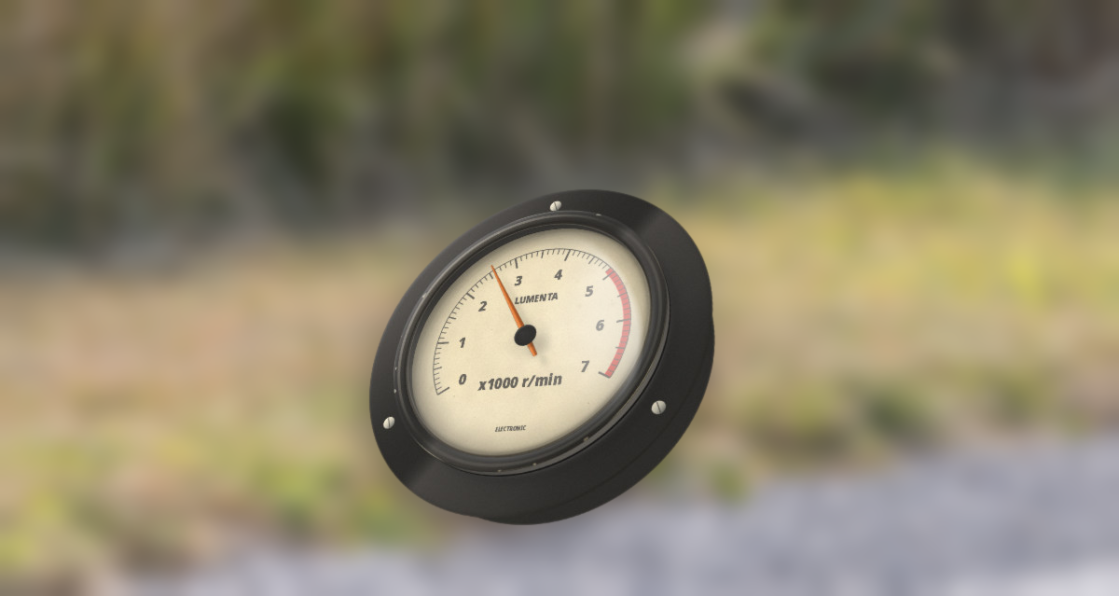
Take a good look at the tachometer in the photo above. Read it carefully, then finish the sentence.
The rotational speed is 2600 rpm
